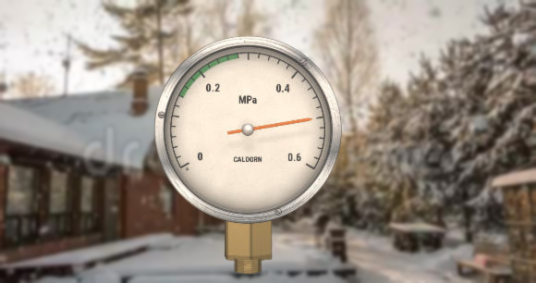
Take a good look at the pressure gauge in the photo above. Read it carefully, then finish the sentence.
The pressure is 0.5 MPa
